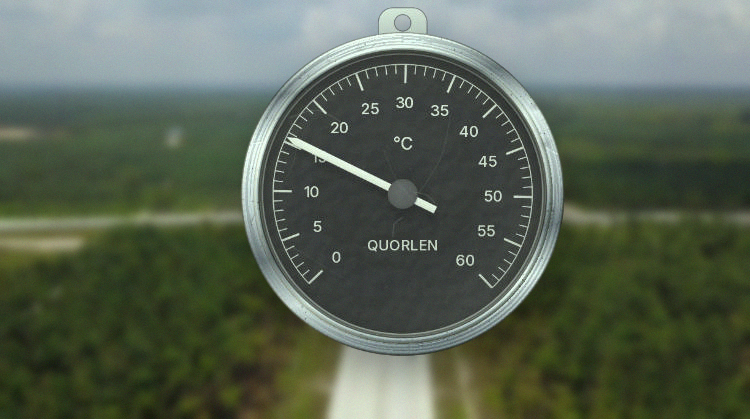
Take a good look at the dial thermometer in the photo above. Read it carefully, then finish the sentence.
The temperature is 15.5 °C
